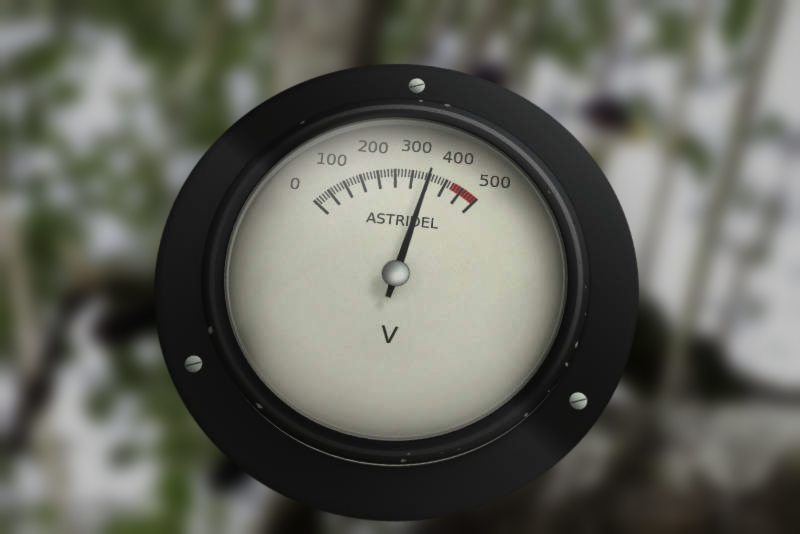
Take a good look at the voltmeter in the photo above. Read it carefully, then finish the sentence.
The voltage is 350 V
